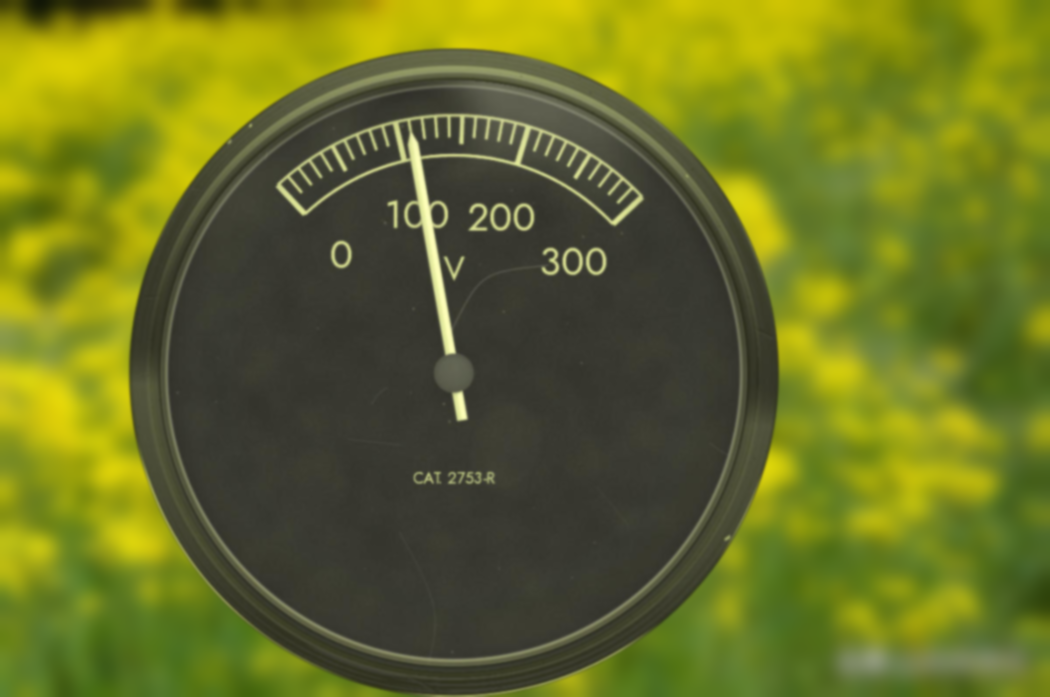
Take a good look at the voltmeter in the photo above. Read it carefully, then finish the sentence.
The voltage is 110 V
